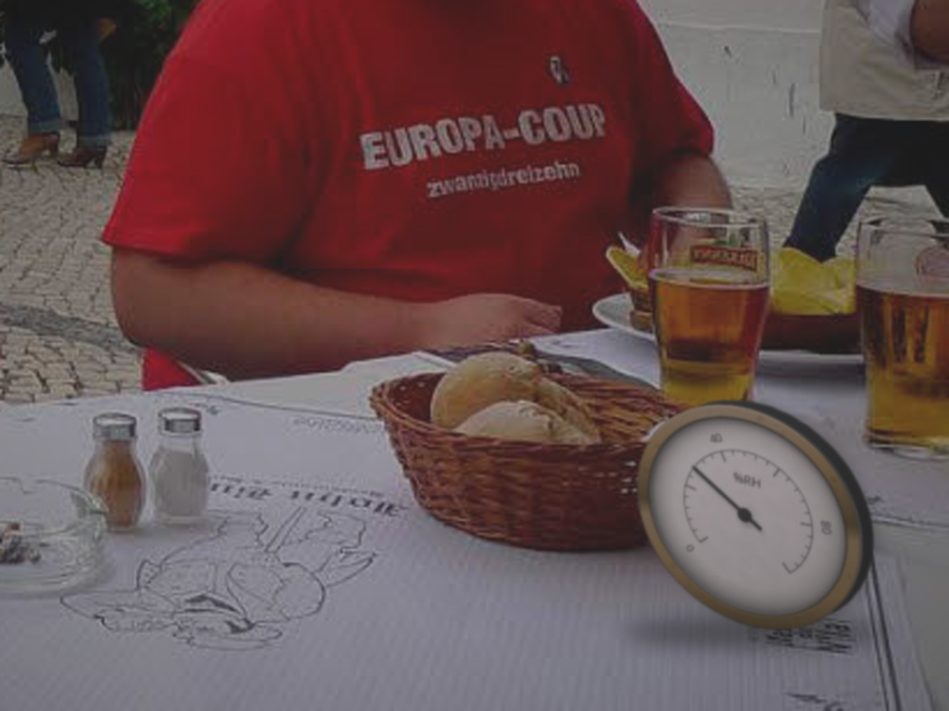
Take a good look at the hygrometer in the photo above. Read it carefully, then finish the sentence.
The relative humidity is 28 %
